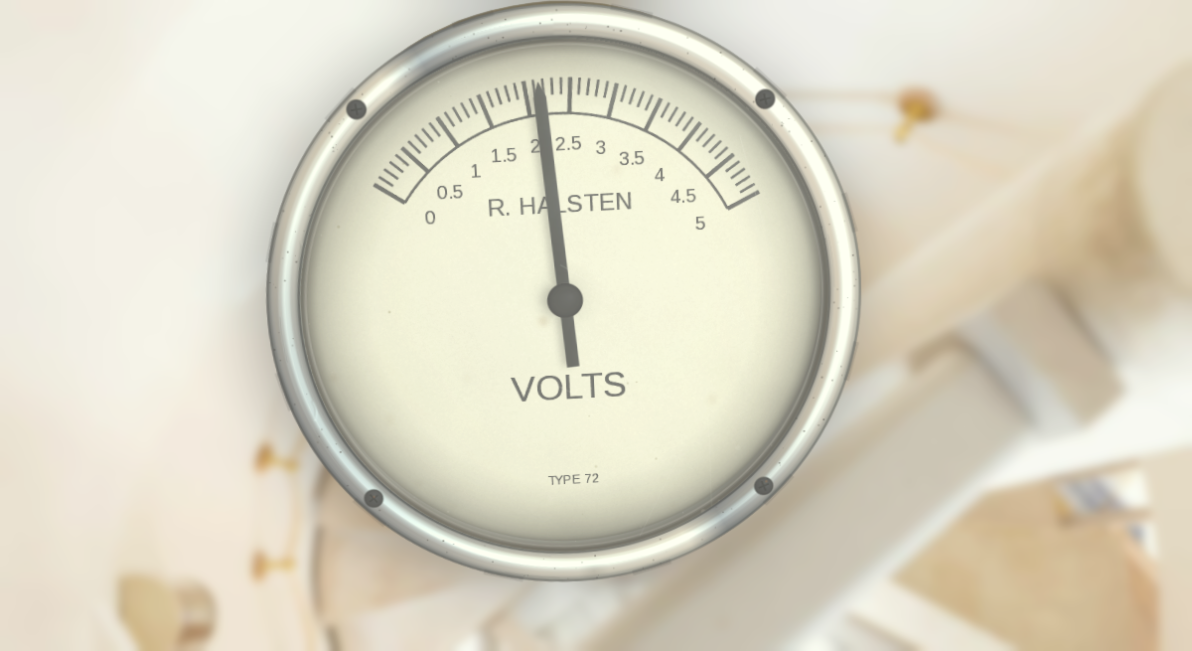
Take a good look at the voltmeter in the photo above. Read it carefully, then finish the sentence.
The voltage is 2.15 V
